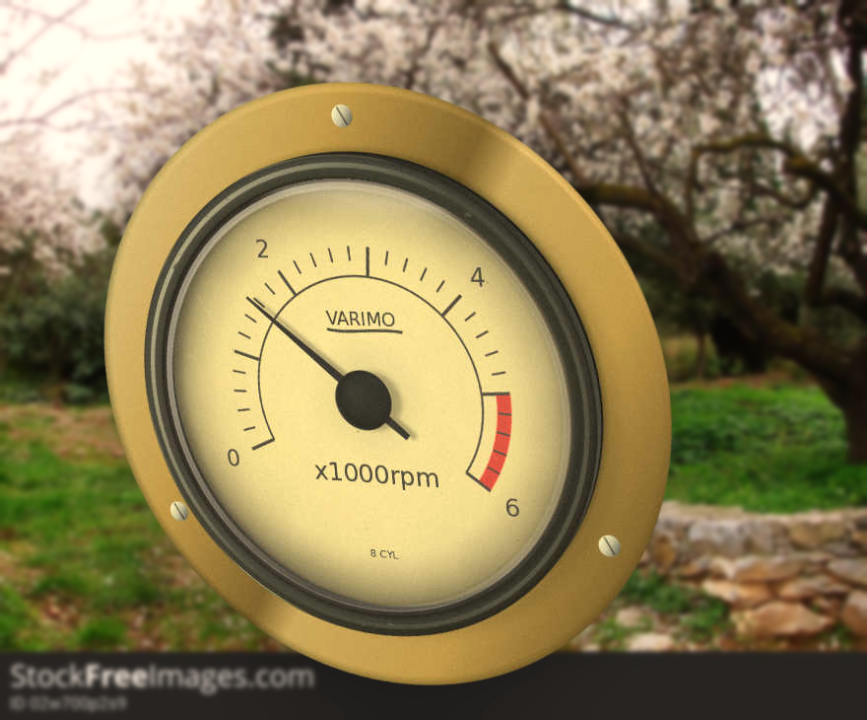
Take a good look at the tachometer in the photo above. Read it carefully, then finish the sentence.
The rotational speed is 1600 rpm
